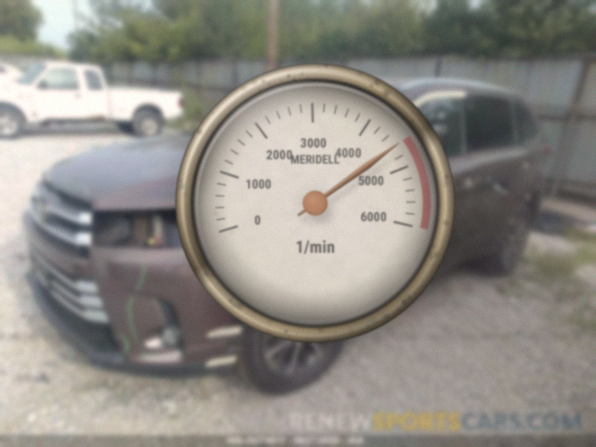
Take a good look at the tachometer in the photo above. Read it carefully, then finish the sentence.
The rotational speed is 4600 rpm
